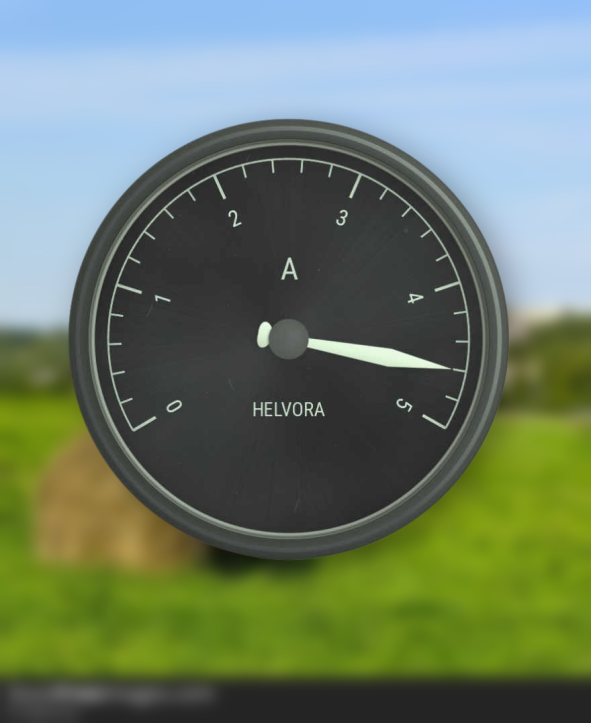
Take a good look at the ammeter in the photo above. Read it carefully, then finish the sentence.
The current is 4.6 A
